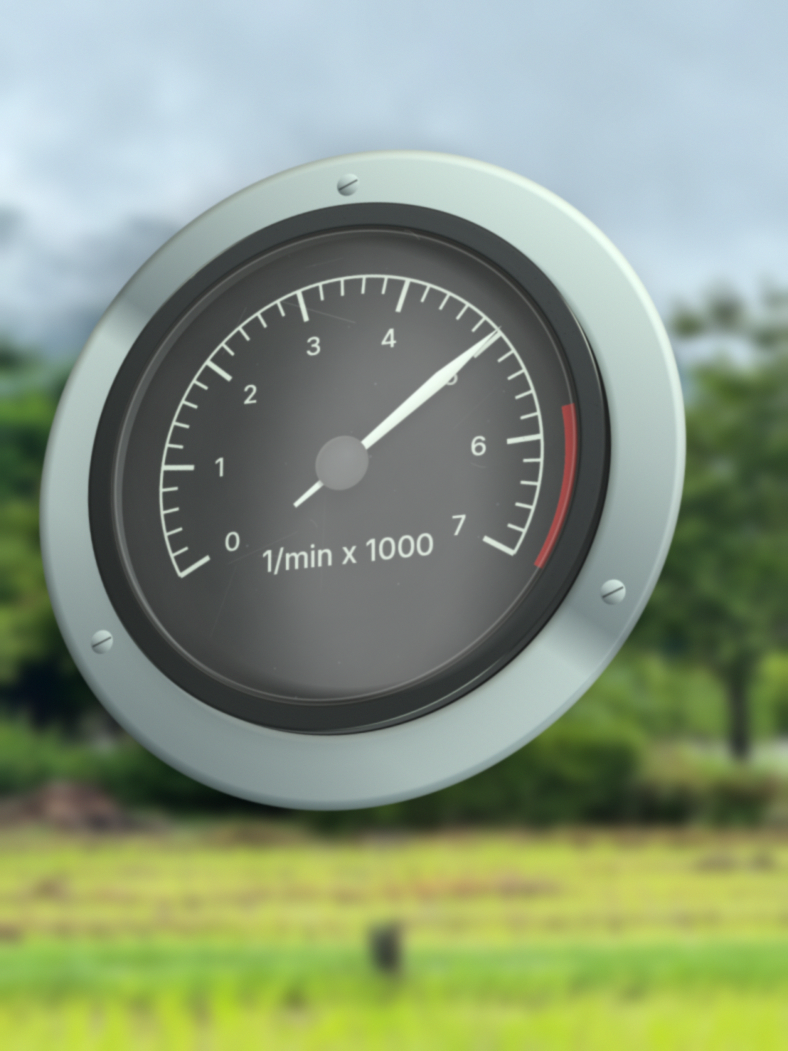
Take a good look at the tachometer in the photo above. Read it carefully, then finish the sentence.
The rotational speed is 5000 rpm
